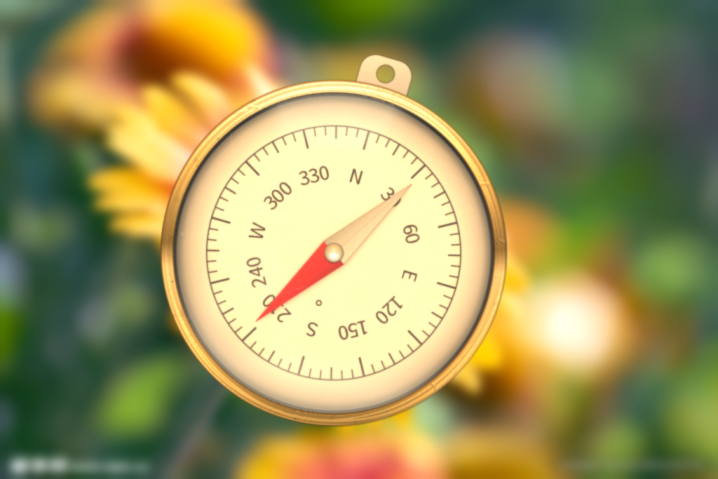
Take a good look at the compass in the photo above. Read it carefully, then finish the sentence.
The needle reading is 212.5 °
